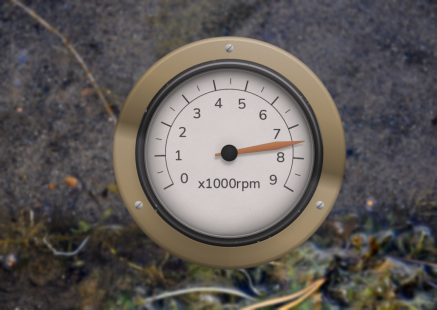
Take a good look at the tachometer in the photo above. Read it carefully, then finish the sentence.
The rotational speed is 7500 rpm
